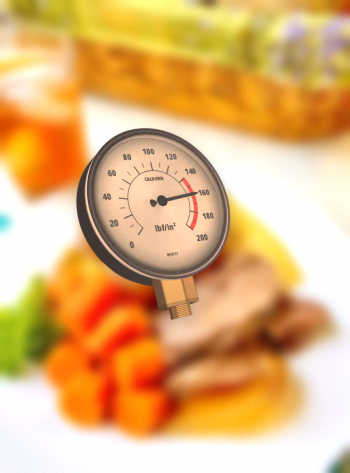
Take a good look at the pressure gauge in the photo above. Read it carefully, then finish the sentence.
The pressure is 160 psi
